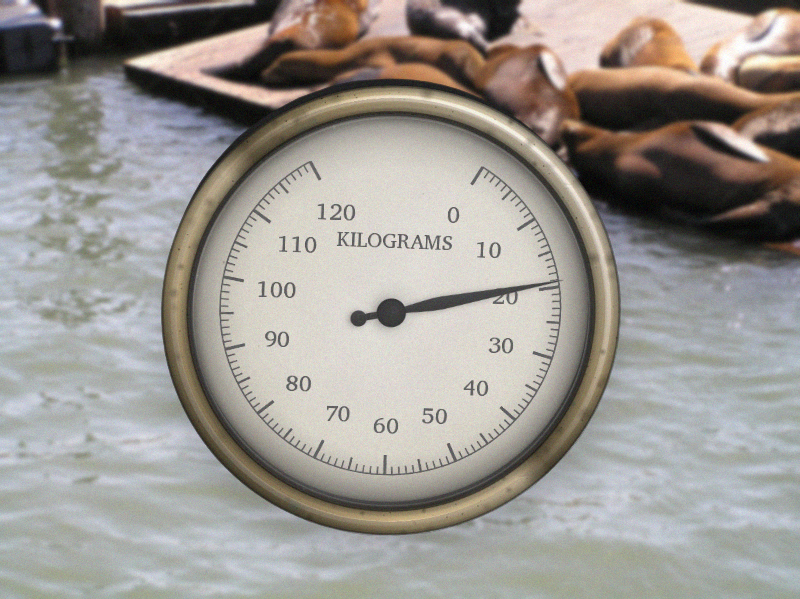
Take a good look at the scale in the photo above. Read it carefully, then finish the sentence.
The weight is 19 kg
